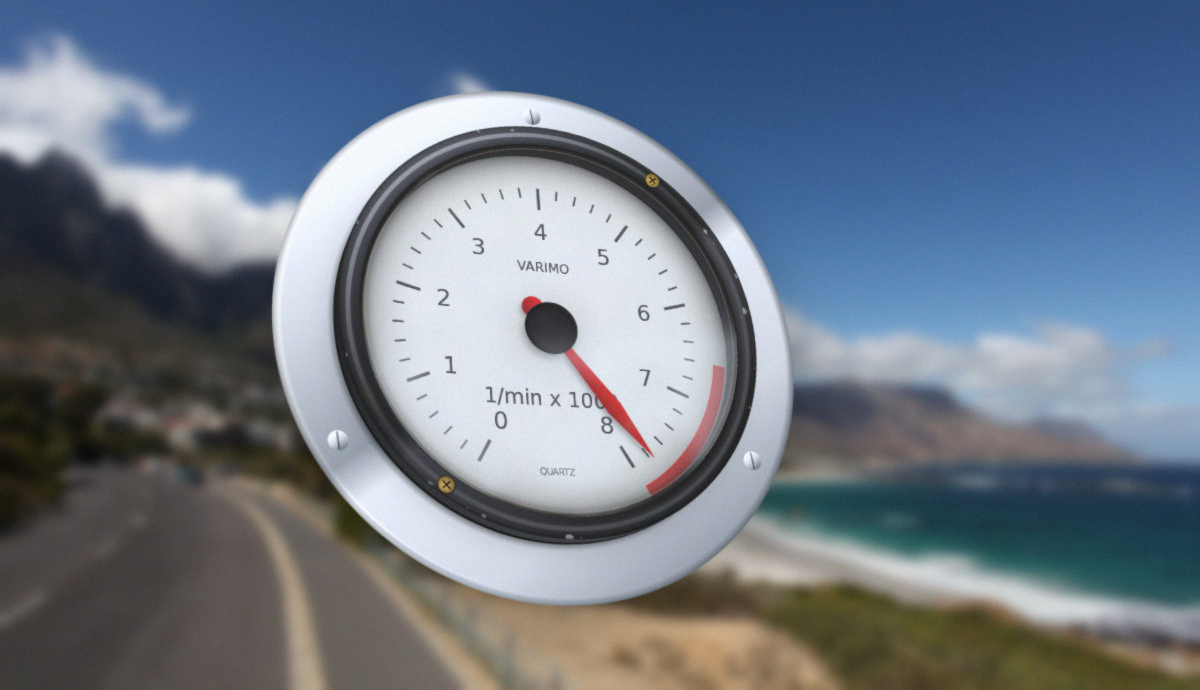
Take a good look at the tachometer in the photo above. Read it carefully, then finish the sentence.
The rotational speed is 7800 rpm
